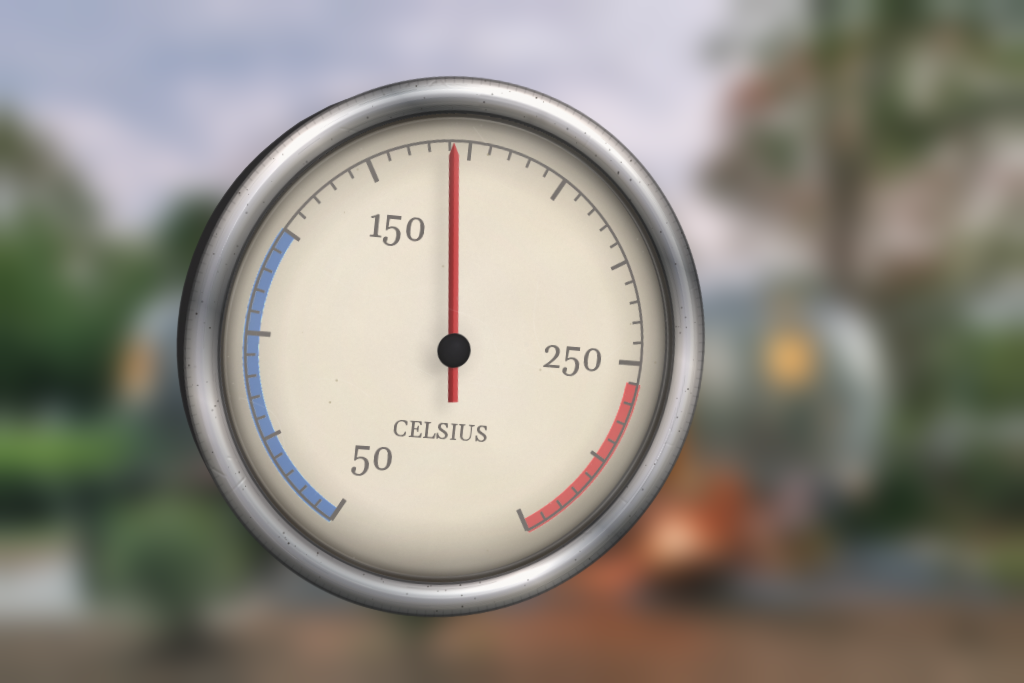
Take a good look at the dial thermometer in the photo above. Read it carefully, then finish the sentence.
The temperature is 170 °C
